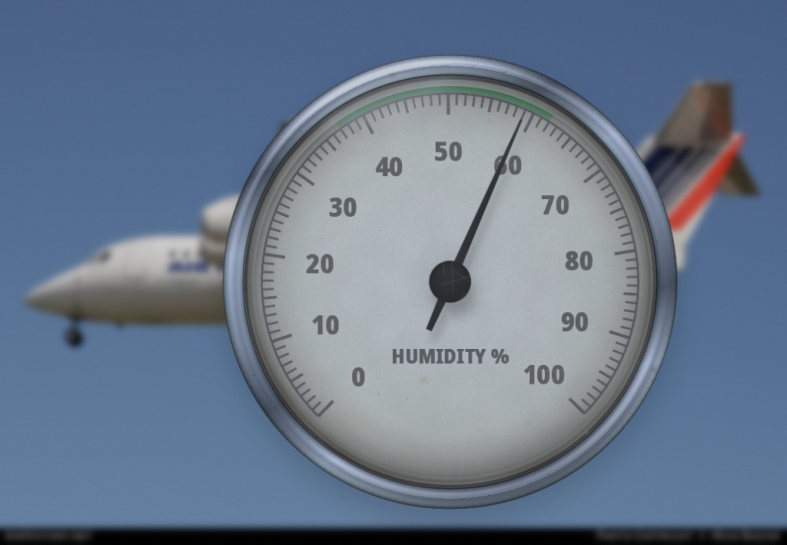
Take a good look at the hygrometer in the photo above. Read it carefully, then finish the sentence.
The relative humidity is 59 %
